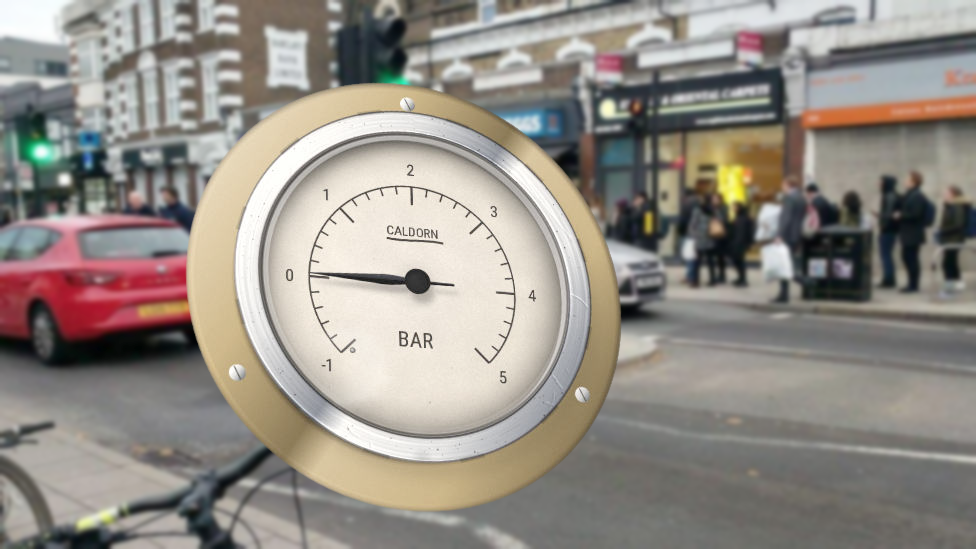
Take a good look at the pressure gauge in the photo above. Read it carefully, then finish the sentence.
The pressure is 0 bar
